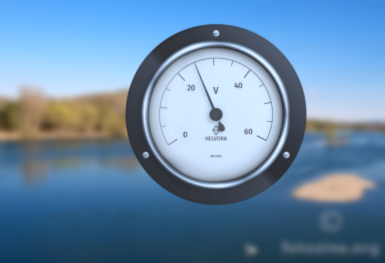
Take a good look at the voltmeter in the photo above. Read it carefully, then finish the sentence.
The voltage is 25 V
